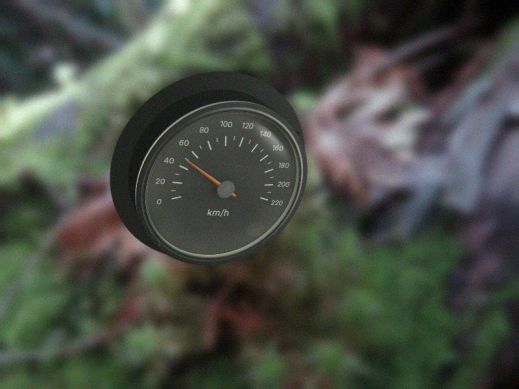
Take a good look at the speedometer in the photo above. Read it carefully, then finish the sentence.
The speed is 50 km/h
